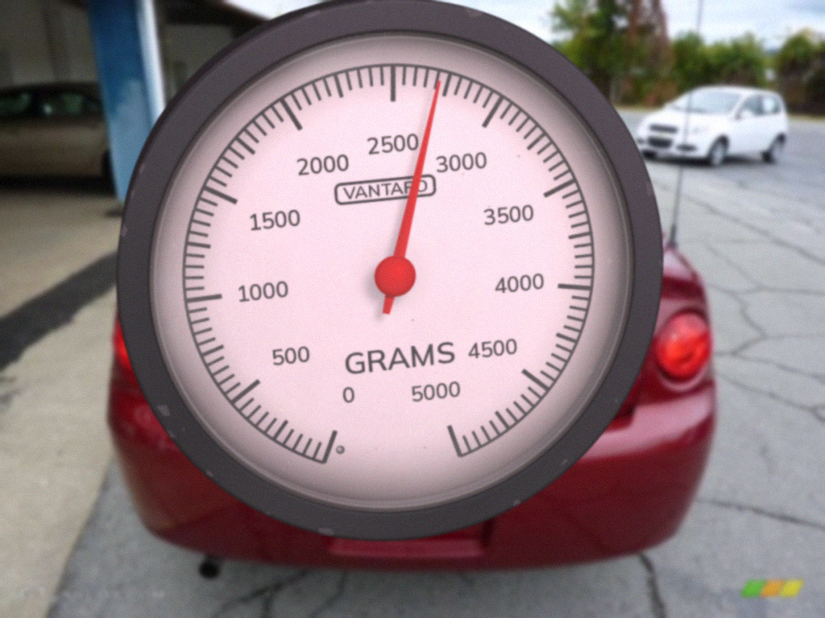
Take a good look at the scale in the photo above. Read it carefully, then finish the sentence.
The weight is 2700 g
